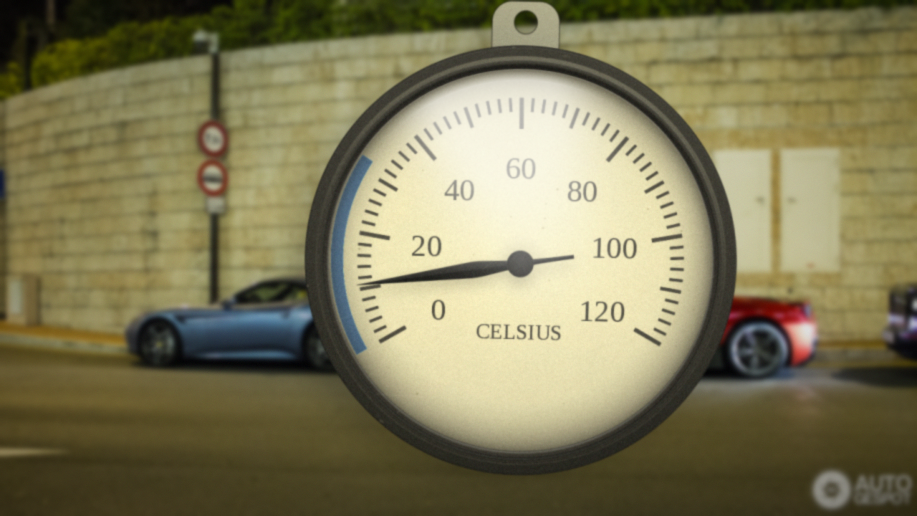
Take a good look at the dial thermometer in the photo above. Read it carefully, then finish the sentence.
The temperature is 11 °C
